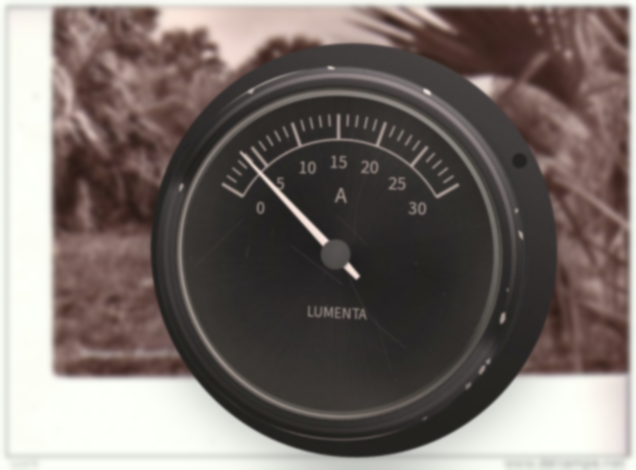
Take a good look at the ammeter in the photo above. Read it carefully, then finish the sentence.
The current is 4 A
